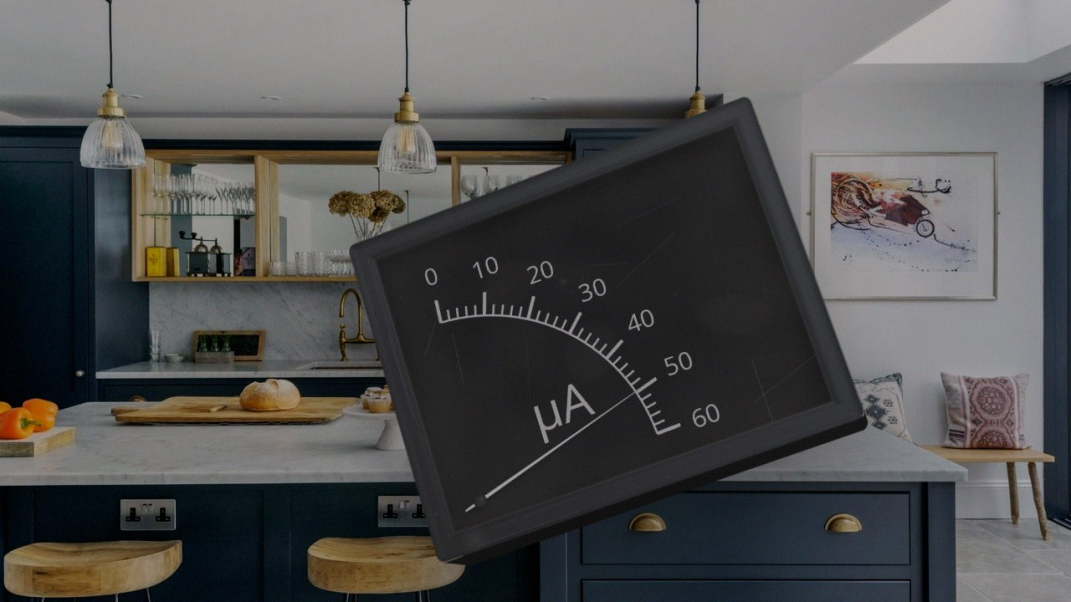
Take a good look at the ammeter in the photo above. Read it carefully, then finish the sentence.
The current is 50 µA
